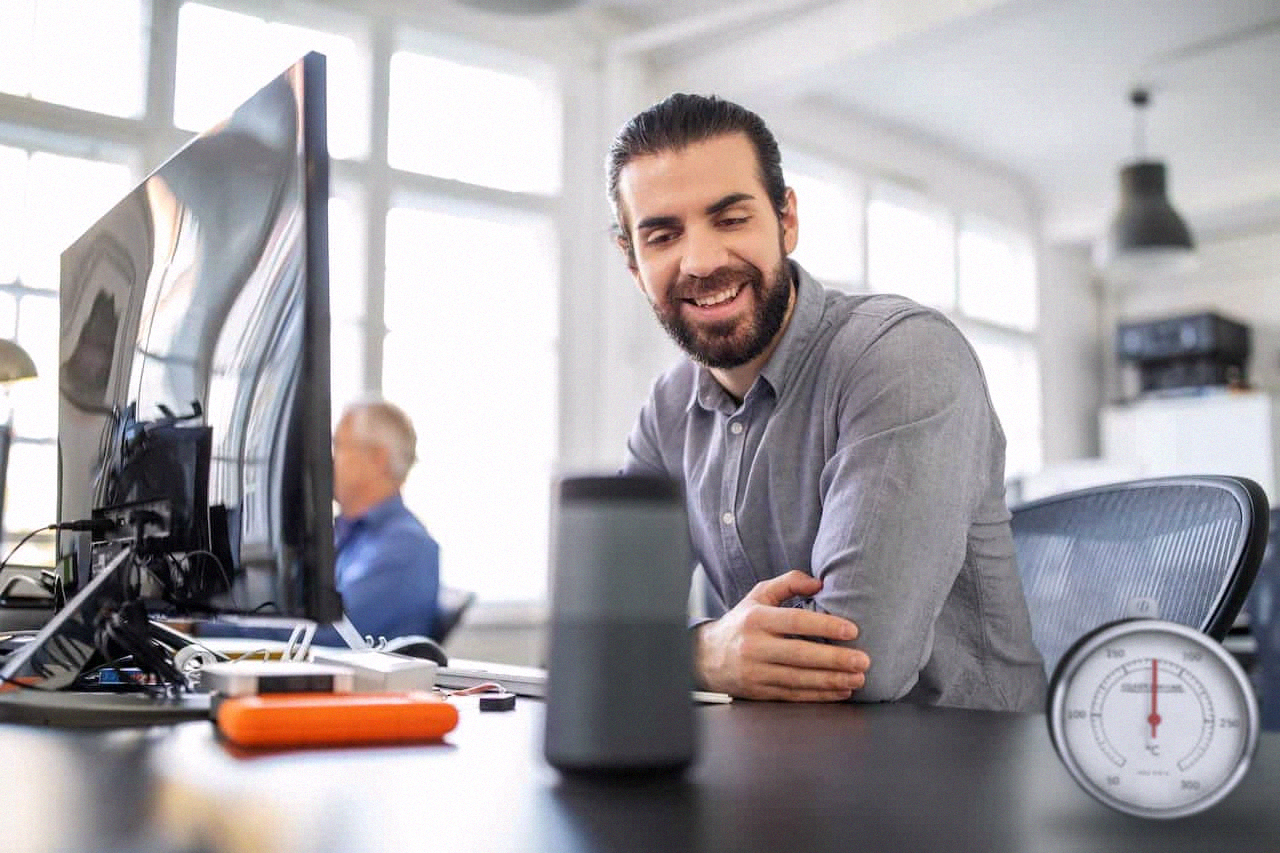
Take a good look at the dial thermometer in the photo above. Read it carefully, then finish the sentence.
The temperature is 175 °C
